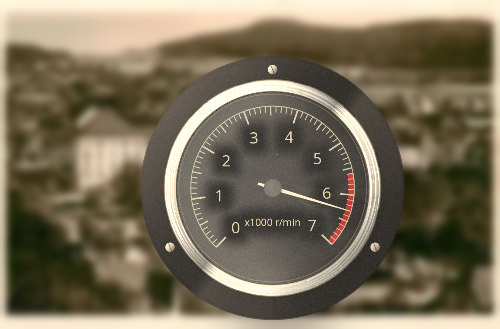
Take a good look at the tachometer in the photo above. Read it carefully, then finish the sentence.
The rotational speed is 6300 rpm
